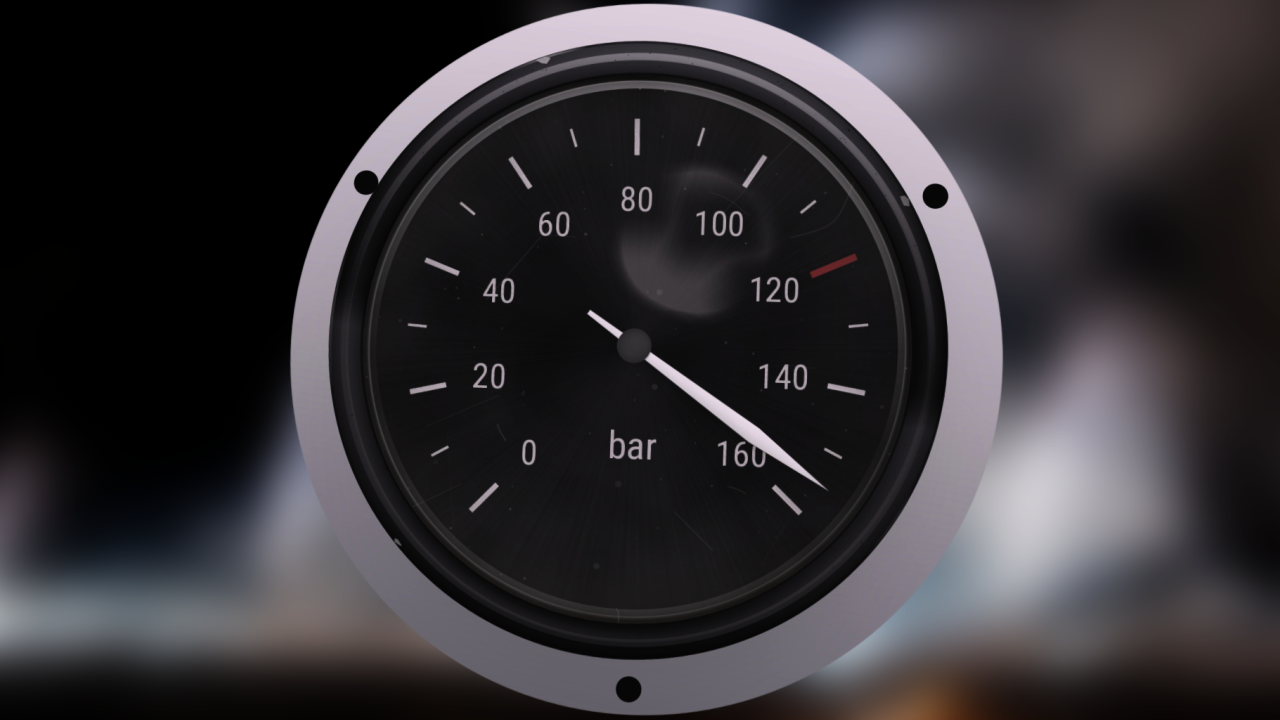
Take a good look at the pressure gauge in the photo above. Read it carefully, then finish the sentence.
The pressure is 155 bar
